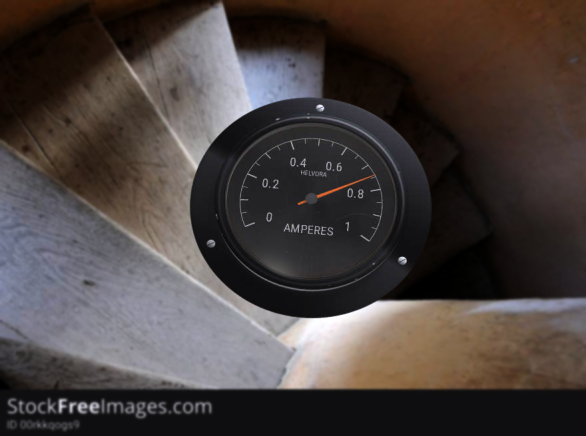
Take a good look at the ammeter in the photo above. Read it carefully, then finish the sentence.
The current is 0.75 A
